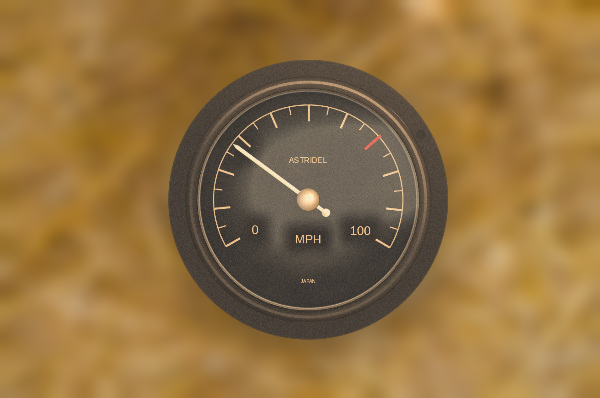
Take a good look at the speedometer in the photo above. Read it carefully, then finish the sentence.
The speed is 27.5 mph
